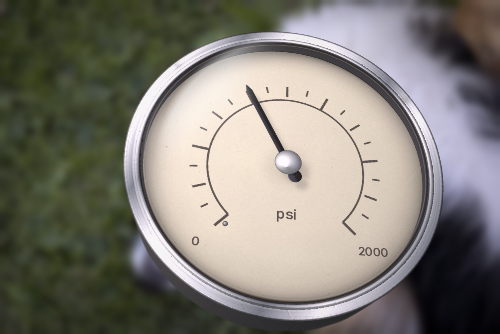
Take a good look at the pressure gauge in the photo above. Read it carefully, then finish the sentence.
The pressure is 800 psi
